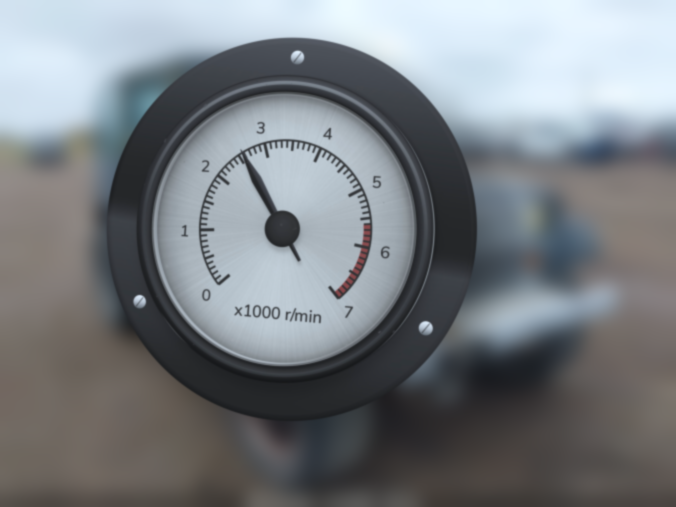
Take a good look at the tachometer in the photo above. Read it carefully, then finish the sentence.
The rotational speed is 2600 rpm
